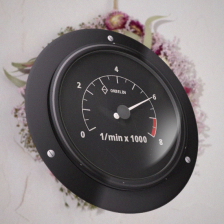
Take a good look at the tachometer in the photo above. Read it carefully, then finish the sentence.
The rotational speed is 6000 rpm
